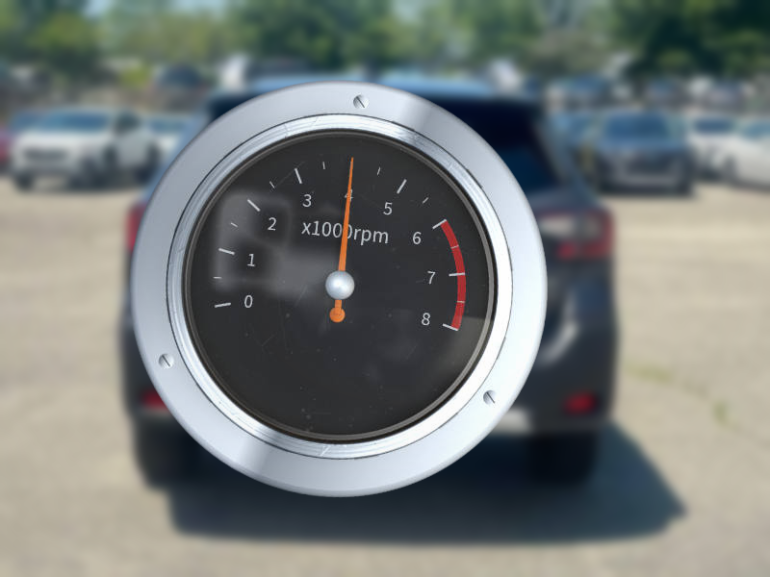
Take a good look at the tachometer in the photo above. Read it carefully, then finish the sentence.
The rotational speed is 4000 rpm
